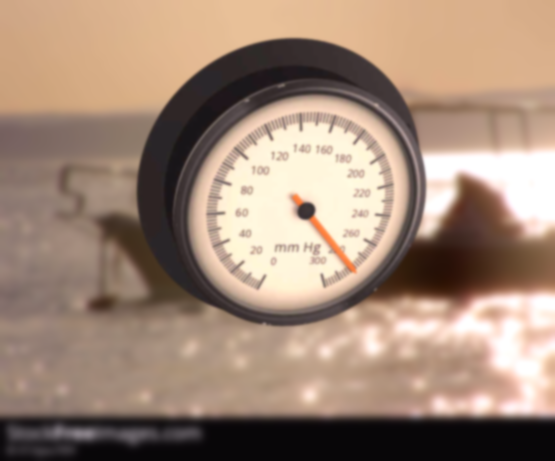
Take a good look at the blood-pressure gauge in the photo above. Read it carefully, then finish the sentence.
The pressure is 280 mmHg
